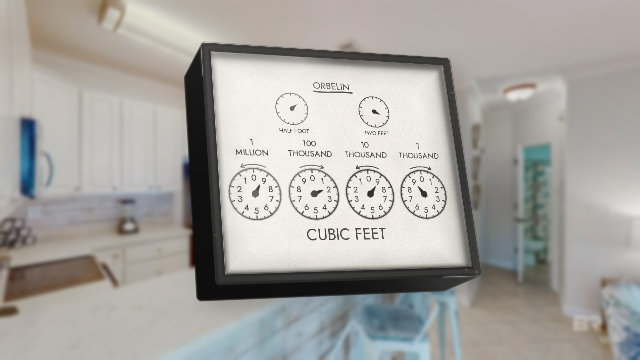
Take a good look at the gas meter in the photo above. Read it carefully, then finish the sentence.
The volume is 918900 ft³
